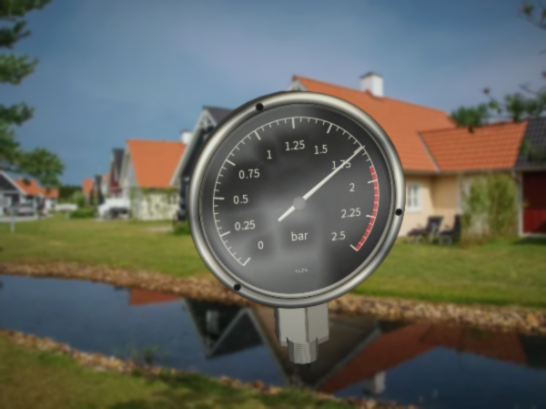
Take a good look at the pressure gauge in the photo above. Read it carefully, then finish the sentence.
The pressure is 1.75 bar
